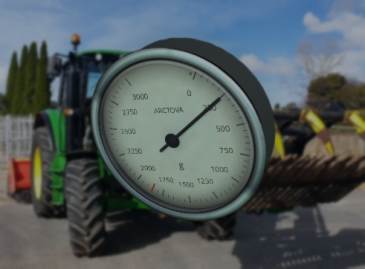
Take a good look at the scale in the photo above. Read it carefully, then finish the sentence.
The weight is 250 g
